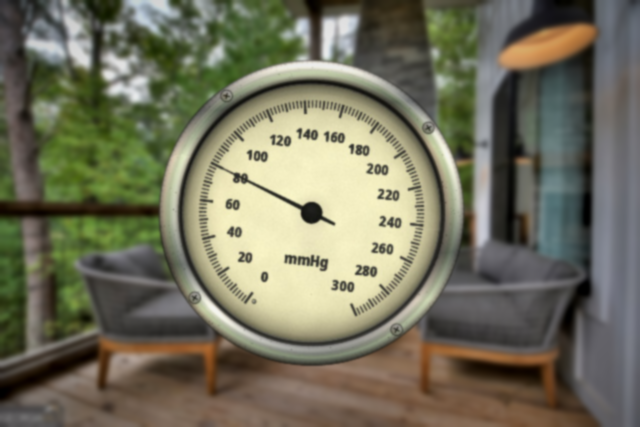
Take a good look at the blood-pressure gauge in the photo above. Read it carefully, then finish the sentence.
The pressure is 80 mmHg
